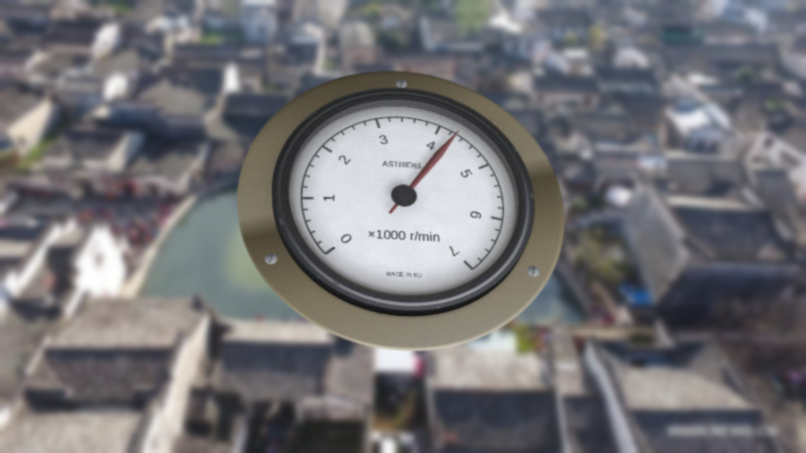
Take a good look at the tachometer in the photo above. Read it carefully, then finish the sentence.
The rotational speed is 4300 rpm
